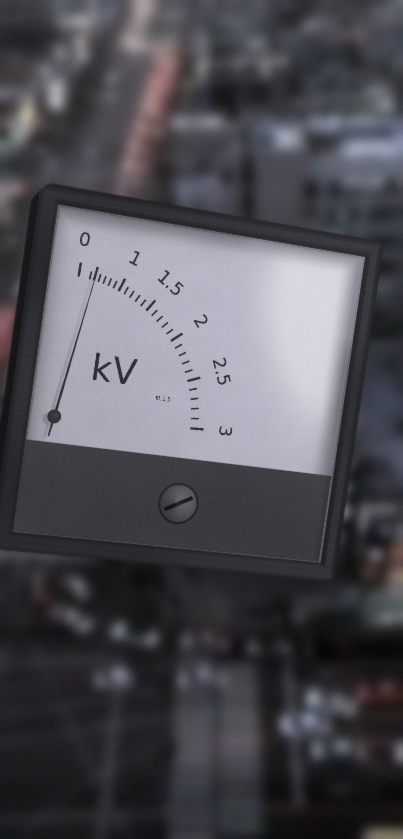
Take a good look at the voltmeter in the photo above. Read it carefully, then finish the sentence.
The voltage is 0.5 kV
